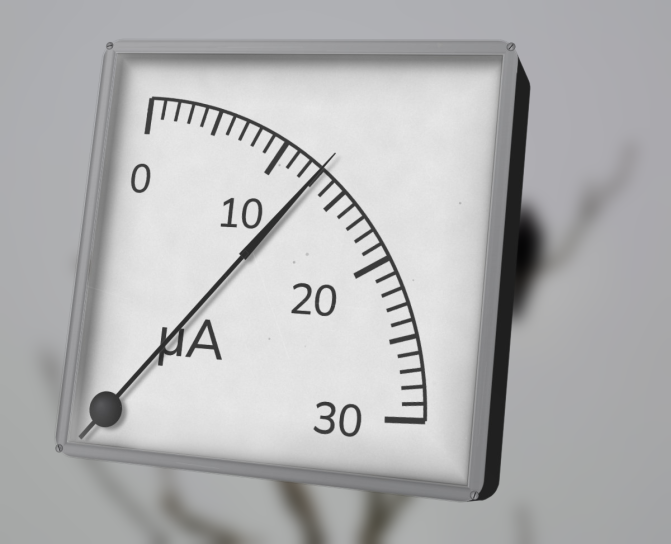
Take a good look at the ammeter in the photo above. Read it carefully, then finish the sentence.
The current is 13 µA
